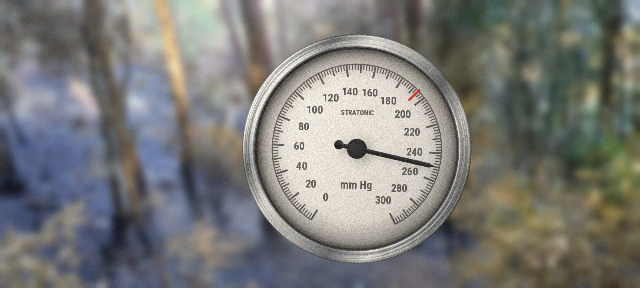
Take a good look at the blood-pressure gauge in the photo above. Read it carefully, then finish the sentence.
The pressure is 250 mmHg
